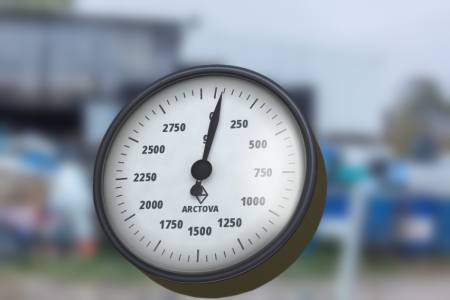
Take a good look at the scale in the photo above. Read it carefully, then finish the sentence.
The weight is 50 g
